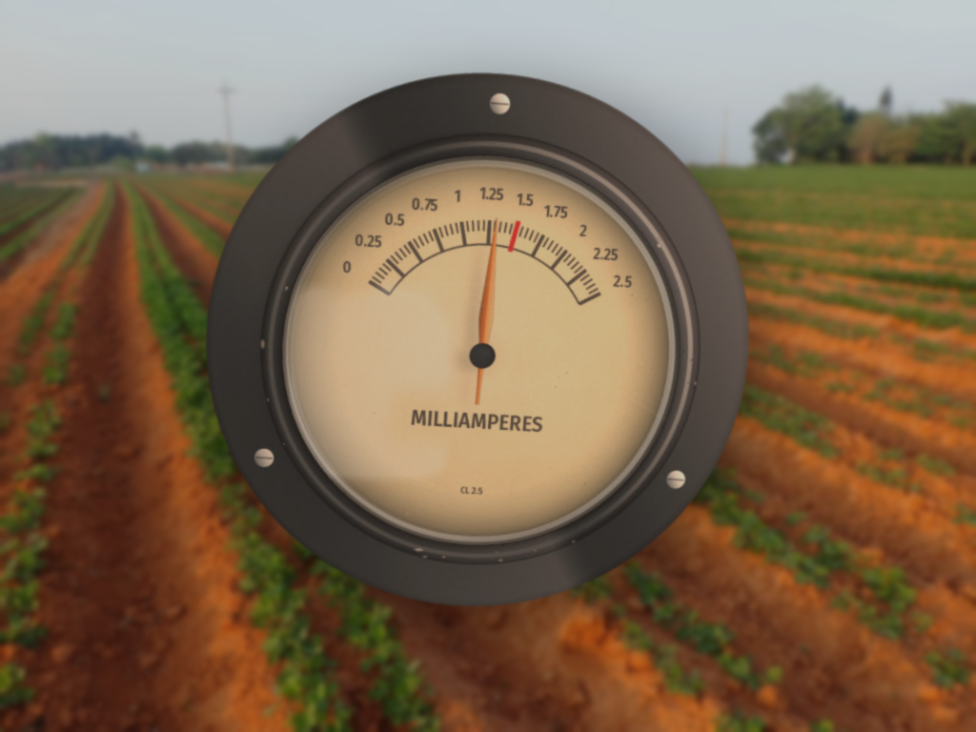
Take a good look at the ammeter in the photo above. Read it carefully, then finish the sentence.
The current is 1.3 mA
